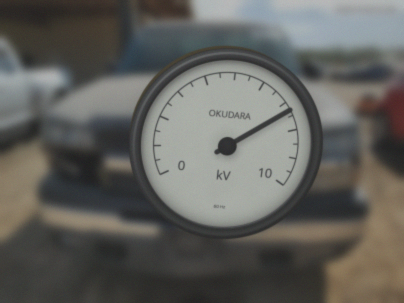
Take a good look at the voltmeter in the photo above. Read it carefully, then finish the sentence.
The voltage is 7.25 kV
